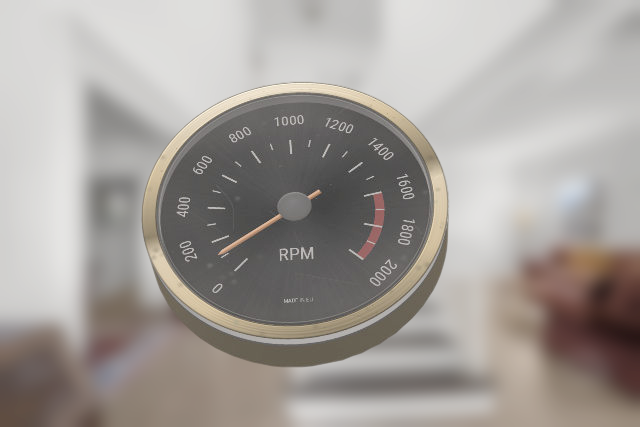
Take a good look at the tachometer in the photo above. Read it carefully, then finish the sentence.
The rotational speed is 100 rpm
